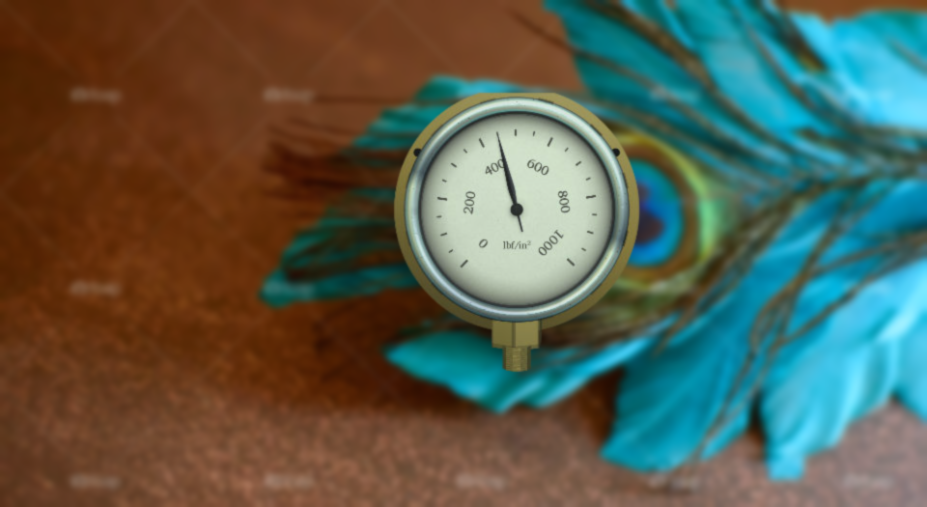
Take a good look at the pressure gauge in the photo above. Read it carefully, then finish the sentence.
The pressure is 450 psi
